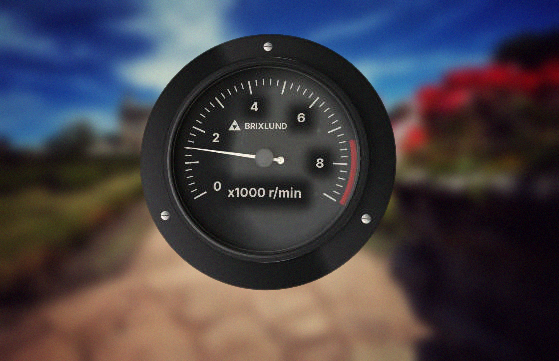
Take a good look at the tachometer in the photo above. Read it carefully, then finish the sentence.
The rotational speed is 1400 rpm
